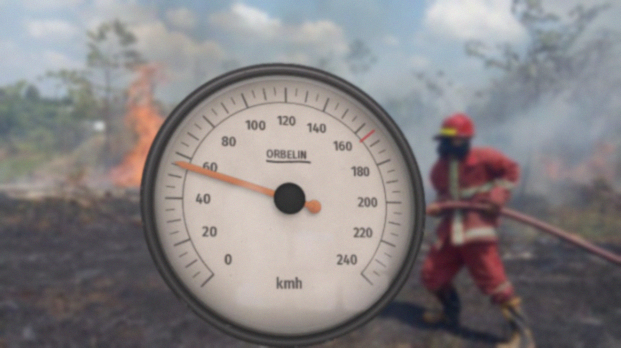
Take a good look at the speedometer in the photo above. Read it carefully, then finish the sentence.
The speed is 55 km/h
